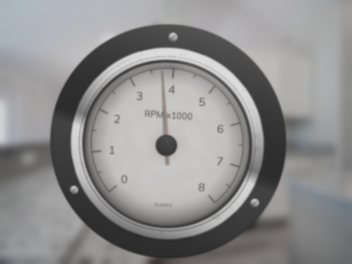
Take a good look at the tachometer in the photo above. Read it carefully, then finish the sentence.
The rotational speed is 3750 rpm
